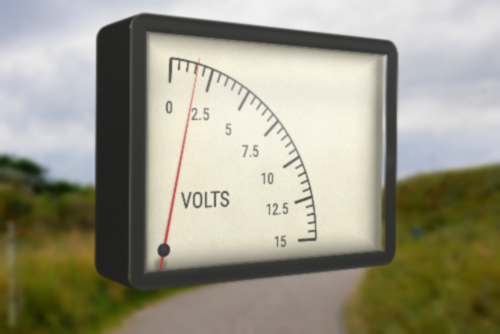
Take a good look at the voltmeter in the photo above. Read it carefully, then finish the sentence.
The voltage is 1.5 V
